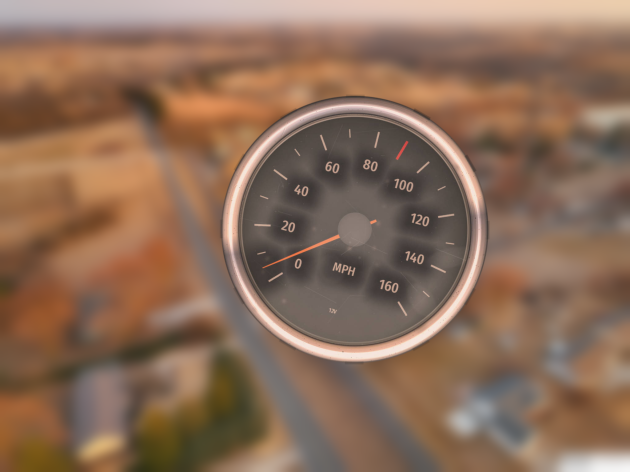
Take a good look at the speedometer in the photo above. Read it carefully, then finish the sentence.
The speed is 5 mph
